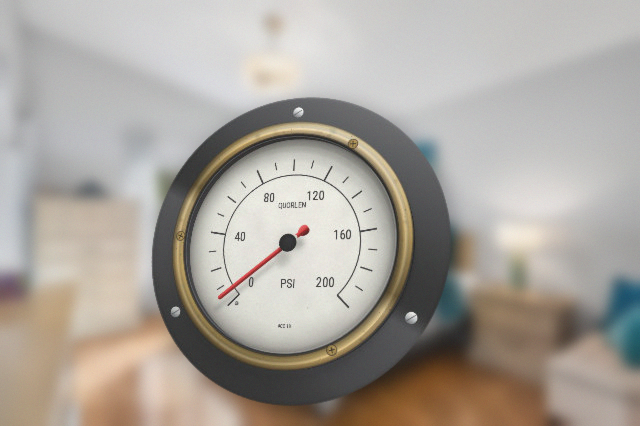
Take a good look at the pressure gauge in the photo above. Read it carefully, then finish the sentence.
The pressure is 5 psi
